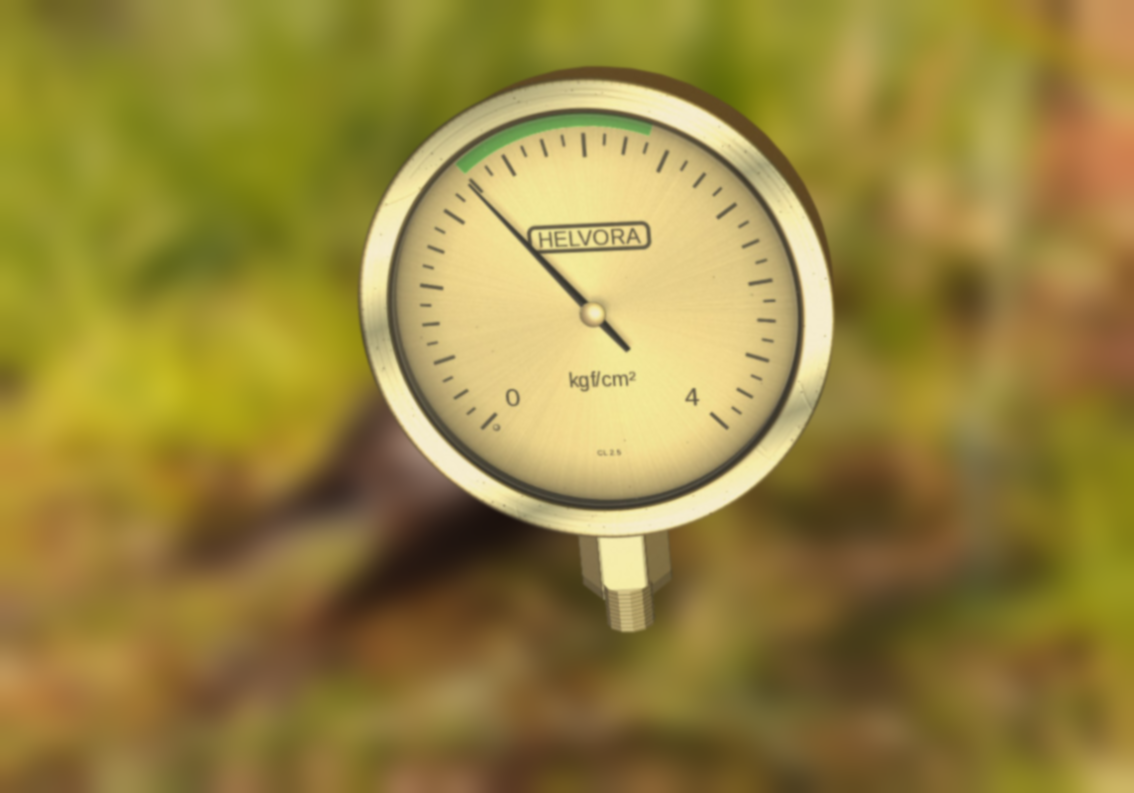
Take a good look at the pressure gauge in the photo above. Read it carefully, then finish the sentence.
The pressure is 1.4 kg/cm²
